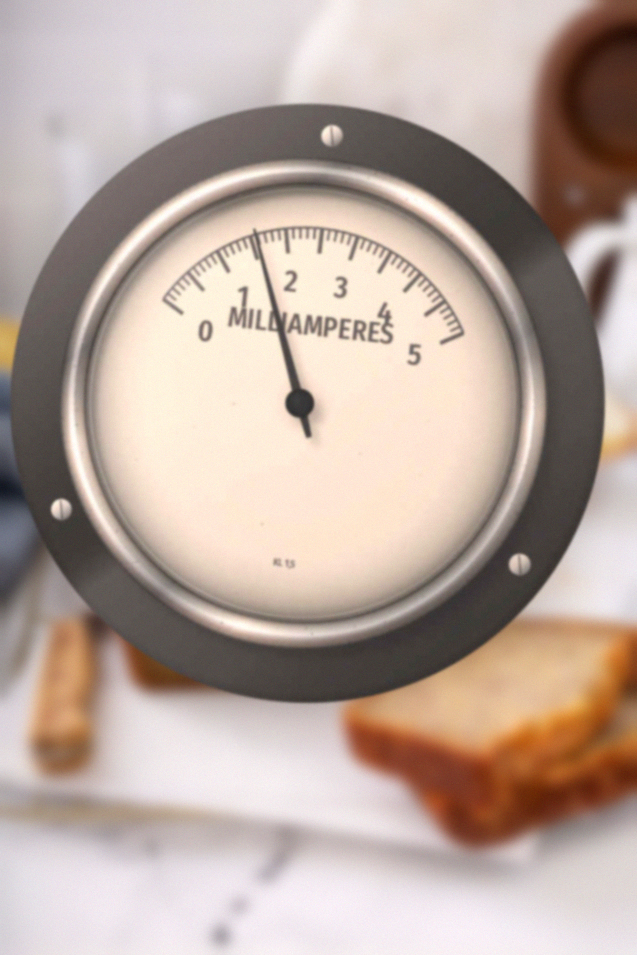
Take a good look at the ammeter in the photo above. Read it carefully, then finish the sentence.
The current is 1.6 mA
